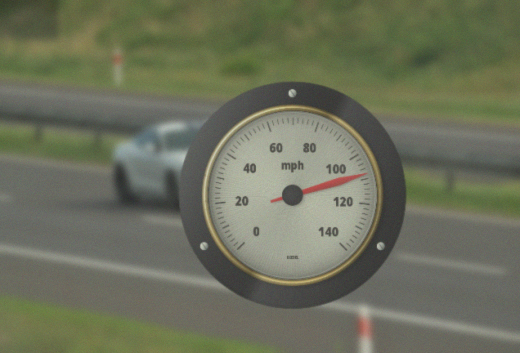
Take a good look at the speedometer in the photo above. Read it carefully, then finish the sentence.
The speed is 108 mph
